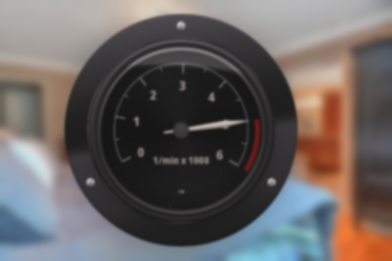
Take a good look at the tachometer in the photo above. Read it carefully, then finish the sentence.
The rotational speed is 5000 rpm
